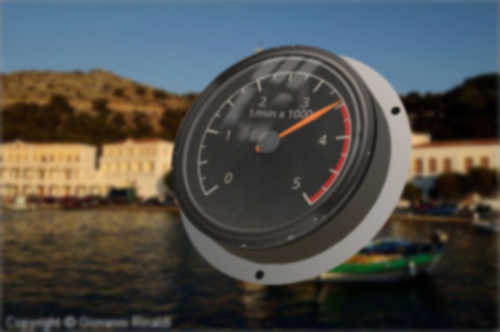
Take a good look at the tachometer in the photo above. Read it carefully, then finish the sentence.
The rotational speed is 3500 rpm
